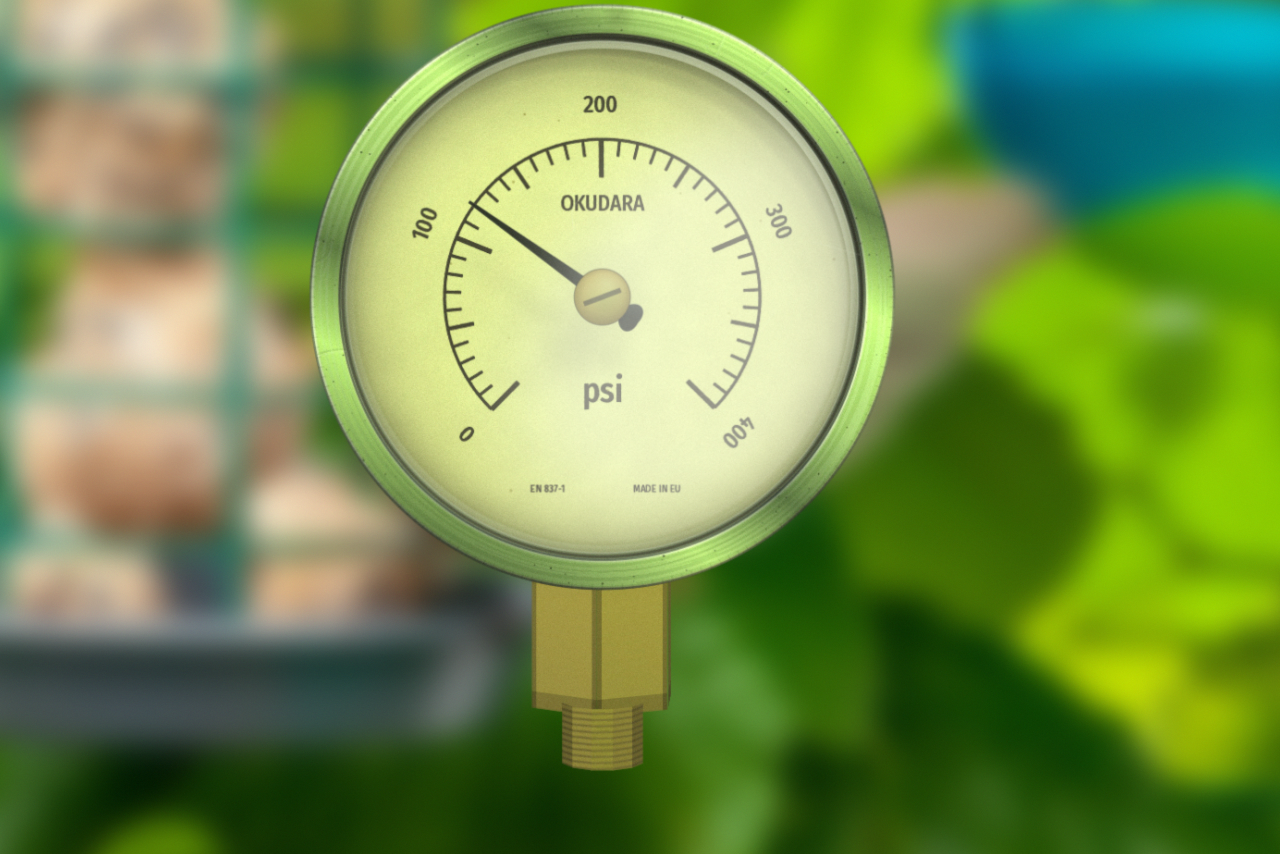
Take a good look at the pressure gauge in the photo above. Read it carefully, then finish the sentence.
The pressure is 120 psi
